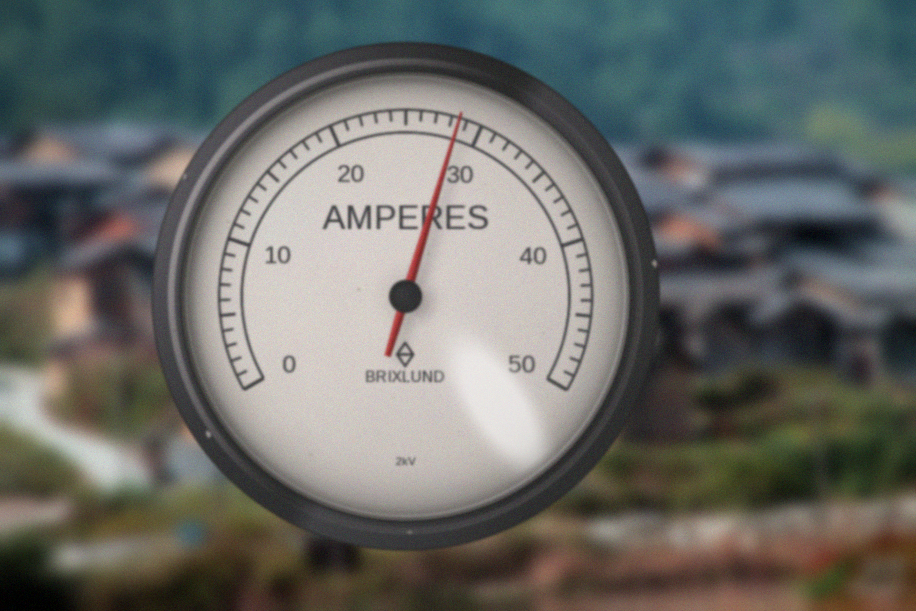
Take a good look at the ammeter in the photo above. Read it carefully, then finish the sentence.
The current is 28.5 A
